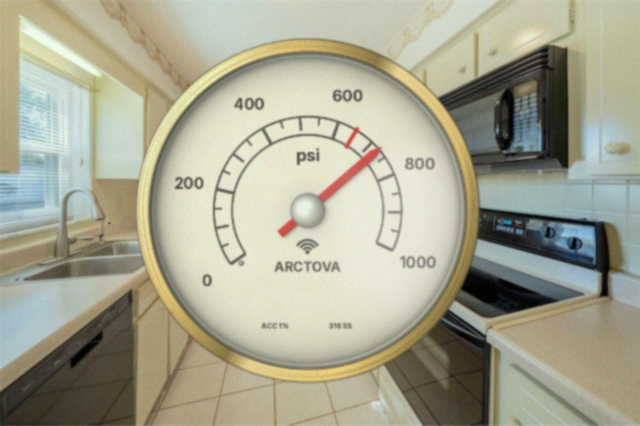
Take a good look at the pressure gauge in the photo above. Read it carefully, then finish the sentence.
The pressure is 725 psi
